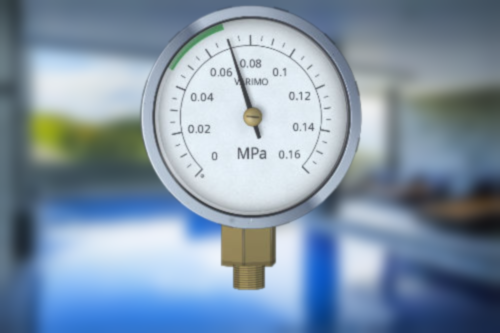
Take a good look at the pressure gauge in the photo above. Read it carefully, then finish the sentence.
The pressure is 0.07 MPa
